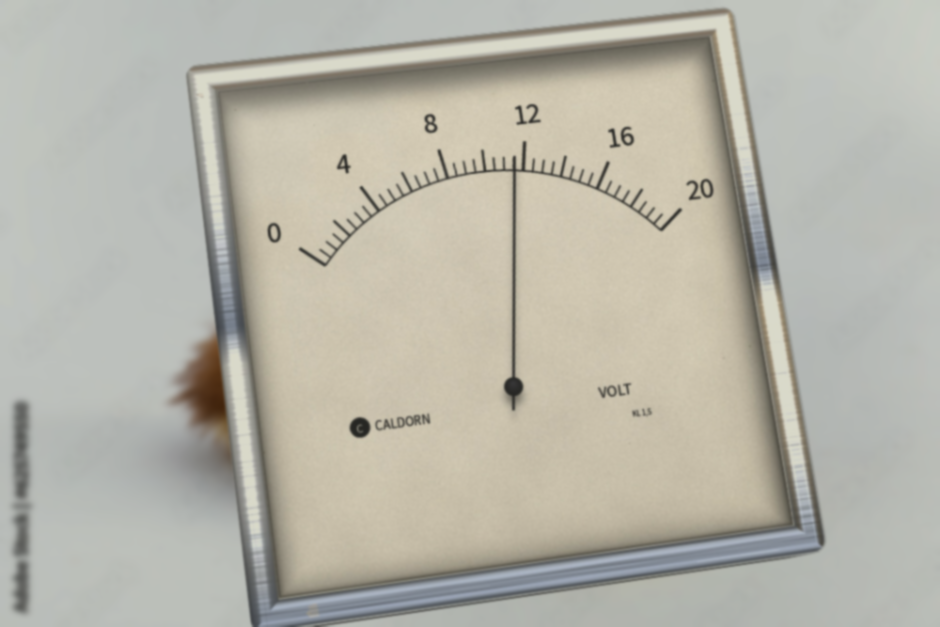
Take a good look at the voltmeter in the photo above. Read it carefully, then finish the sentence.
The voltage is 11.5 V
